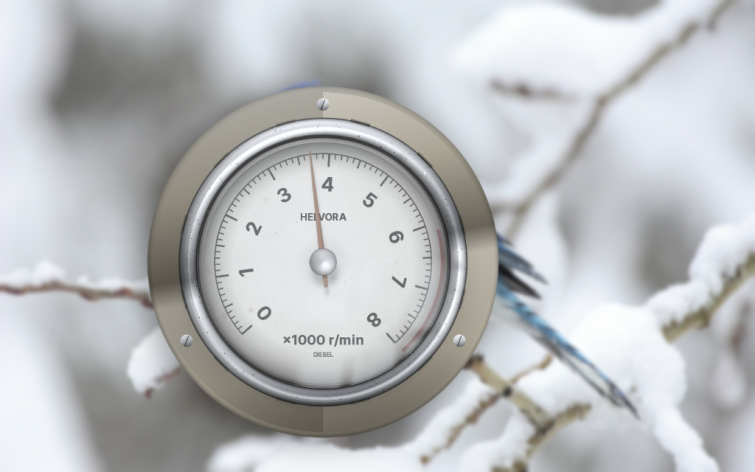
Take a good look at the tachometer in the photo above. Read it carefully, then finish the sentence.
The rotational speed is 3700 rpm
